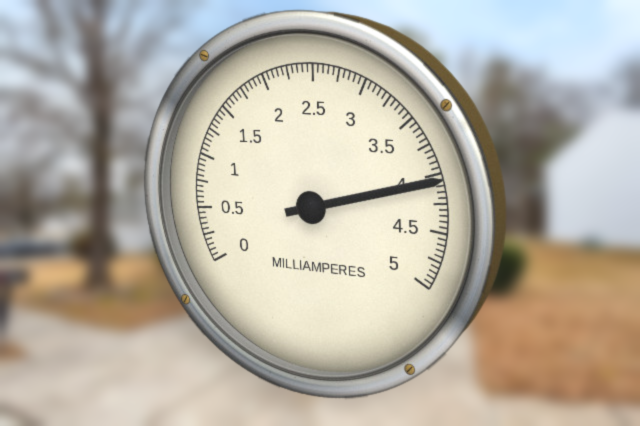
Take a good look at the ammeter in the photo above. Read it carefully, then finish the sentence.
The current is 4.05 mA
